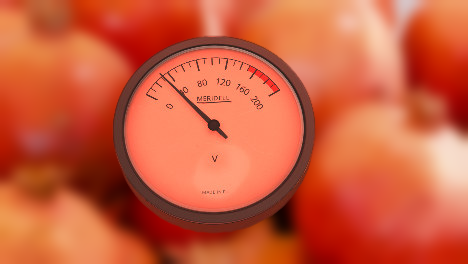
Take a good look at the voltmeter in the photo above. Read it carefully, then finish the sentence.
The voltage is 30 V
